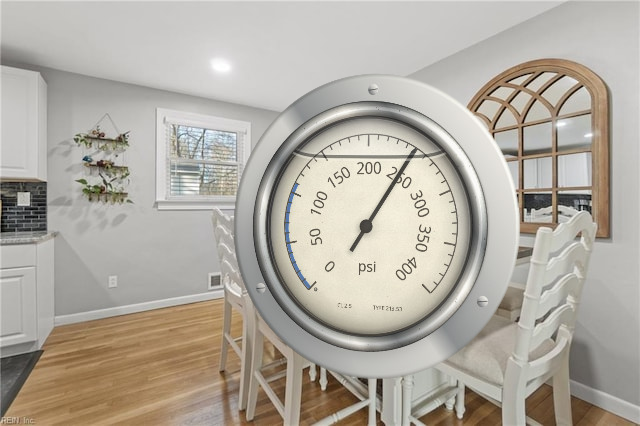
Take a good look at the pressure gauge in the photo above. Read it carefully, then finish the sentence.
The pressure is 250 psi
